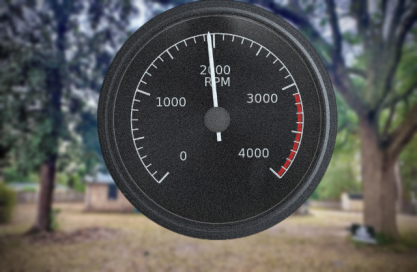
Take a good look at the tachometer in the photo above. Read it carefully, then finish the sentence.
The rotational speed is 1950 rpm
